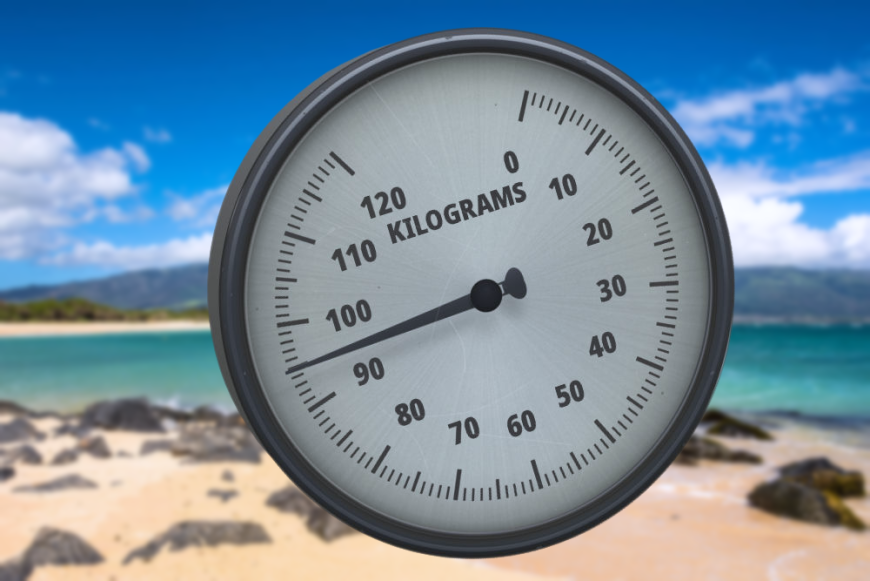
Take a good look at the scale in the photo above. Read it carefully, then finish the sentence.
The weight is 95 kg
